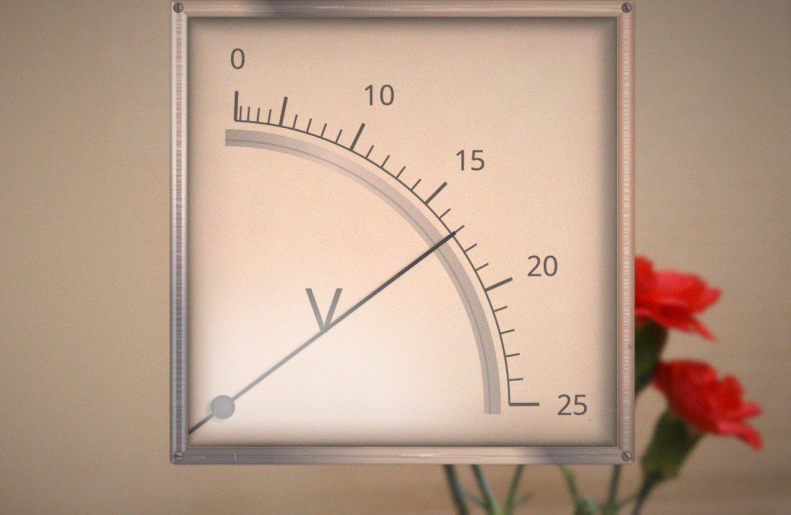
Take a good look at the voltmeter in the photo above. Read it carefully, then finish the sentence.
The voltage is 17 V
